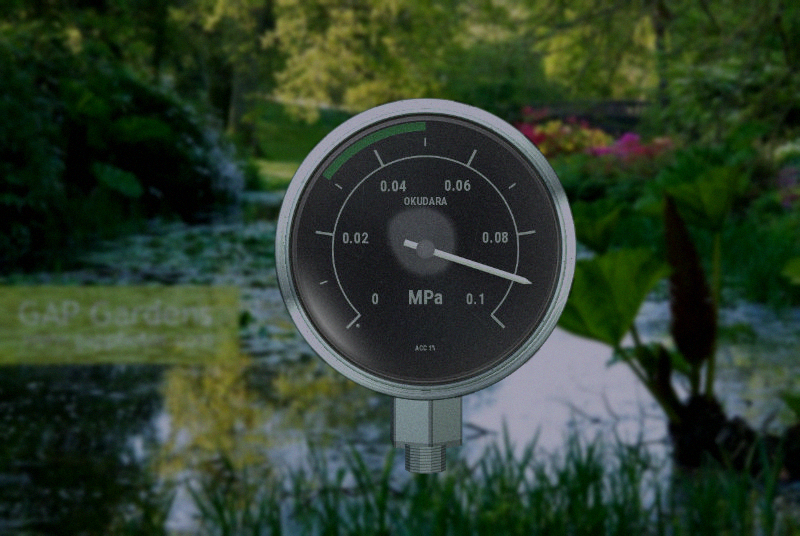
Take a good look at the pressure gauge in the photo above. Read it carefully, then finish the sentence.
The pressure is 0.09 MPa
